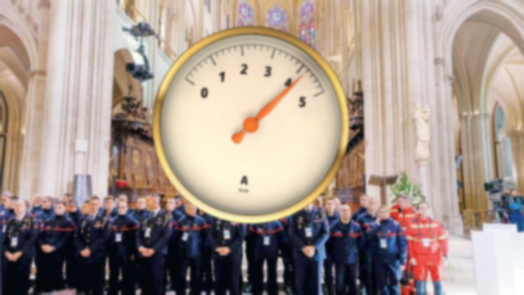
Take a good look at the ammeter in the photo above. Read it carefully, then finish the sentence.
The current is 4.2 A
